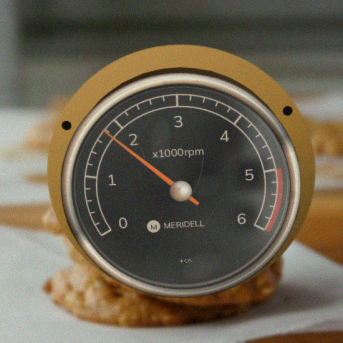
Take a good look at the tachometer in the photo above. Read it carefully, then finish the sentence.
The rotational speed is 1800 rpm
